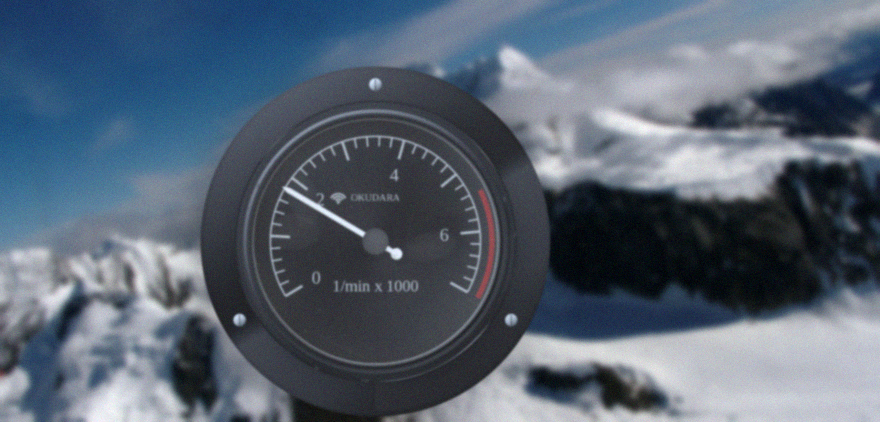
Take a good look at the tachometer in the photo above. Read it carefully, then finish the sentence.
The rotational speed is 1800 rpm
